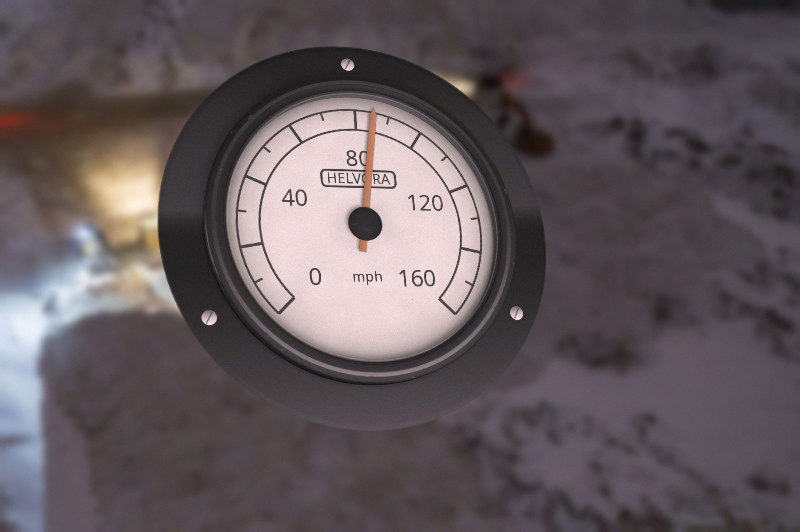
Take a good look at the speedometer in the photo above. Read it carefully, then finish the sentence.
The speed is 85 mph
